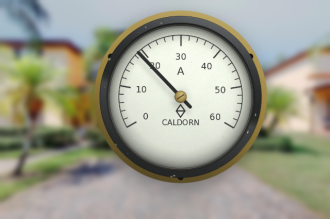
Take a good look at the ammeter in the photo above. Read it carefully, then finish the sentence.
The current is 19 A
